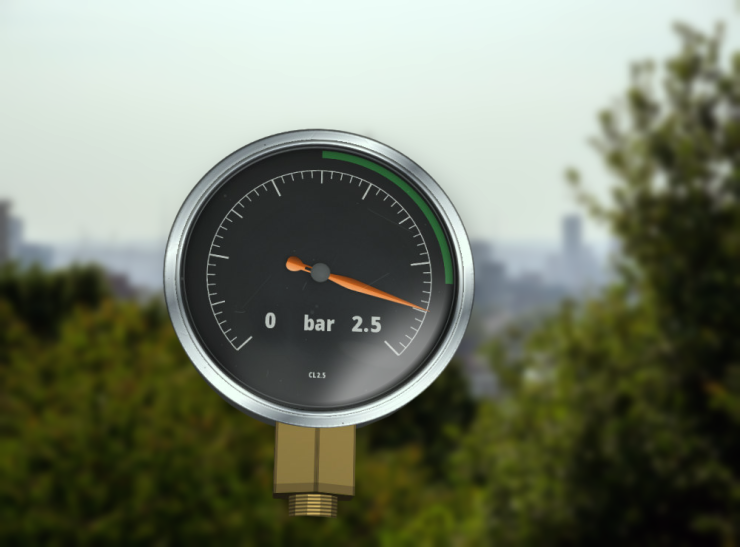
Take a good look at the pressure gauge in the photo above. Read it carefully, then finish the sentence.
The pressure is 2.25 bar
